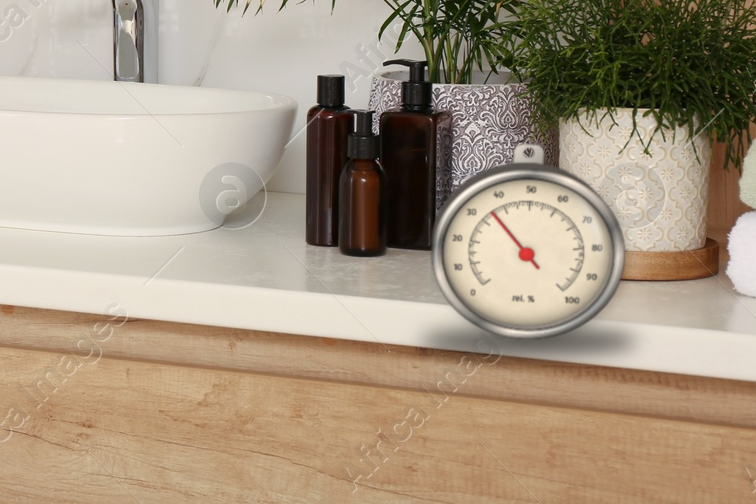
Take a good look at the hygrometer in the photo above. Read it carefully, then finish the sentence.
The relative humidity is 35 %
